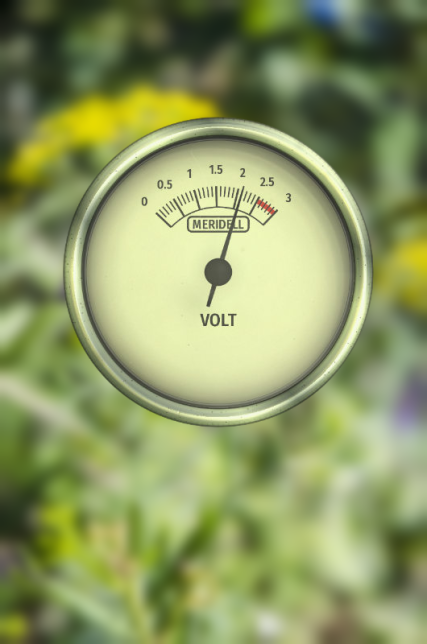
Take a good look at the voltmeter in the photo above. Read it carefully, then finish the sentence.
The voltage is 2.1 V
